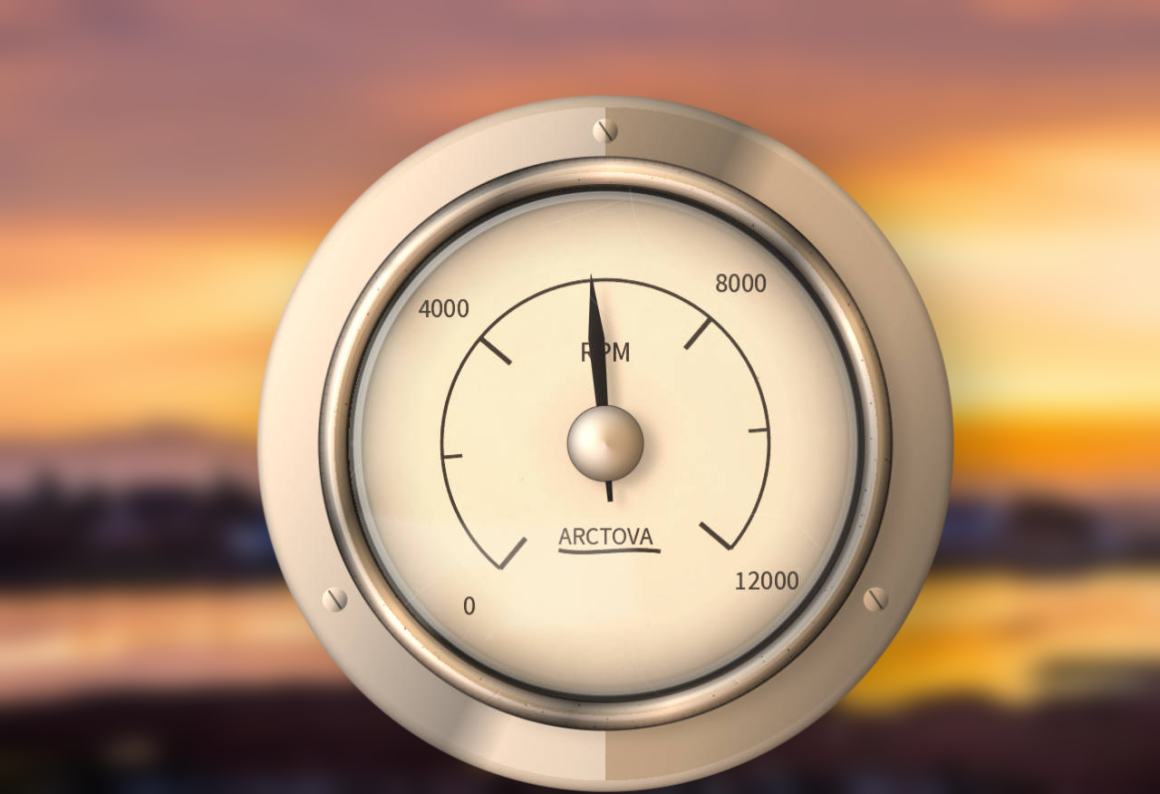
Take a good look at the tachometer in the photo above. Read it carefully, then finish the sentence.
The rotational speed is 6000 rpm
